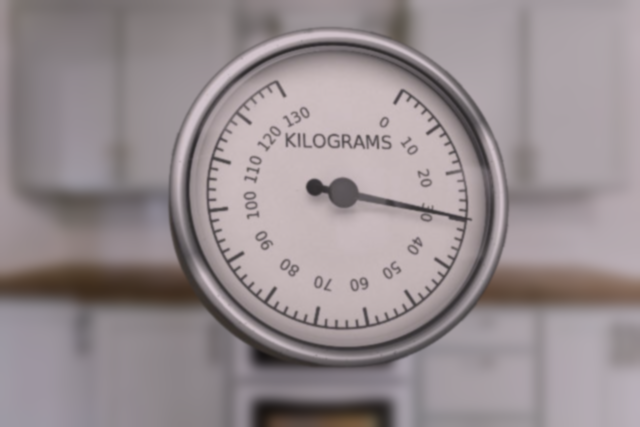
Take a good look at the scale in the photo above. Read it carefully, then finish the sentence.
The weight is 30 kg
